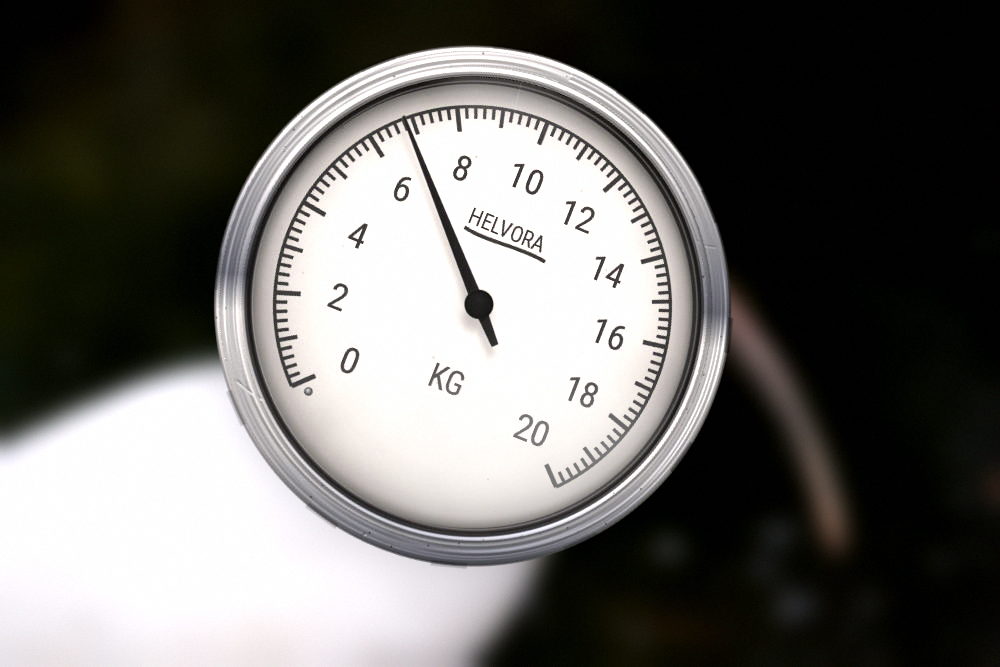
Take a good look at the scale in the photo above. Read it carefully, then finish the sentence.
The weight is 6.8 kg
